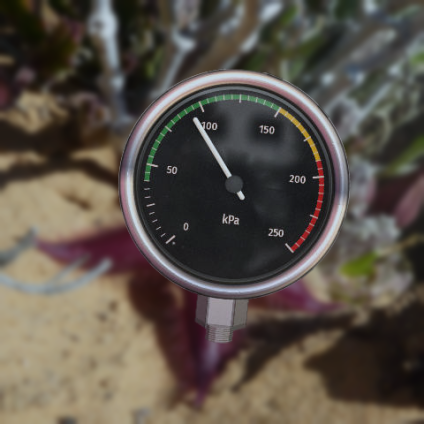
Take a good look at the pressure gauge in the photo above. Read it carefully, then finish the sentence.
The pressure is 92.5 kPa
